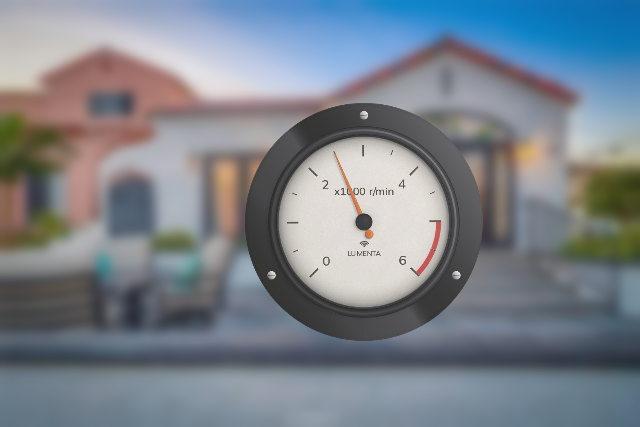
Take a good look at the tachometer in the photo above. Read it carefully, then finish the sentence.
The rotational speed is 2500 rpm
